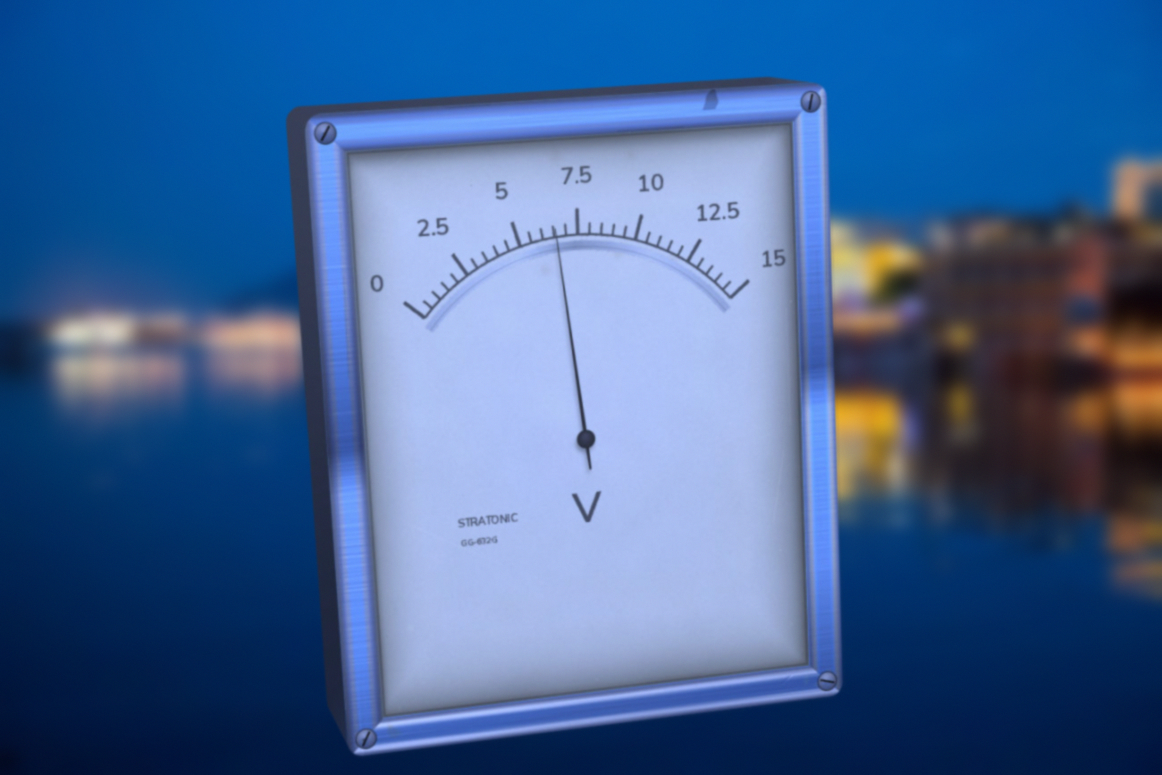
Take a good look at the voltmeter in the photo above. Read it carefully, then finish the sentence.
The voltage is 6.5 V
